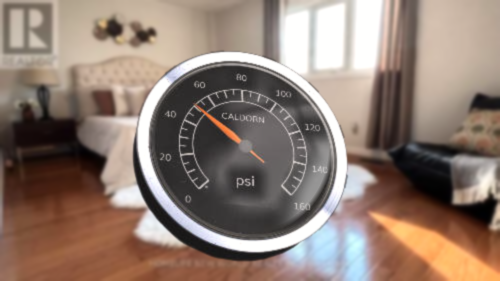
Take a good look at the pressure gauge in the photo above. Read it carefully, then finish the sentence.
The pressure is 50 psi
